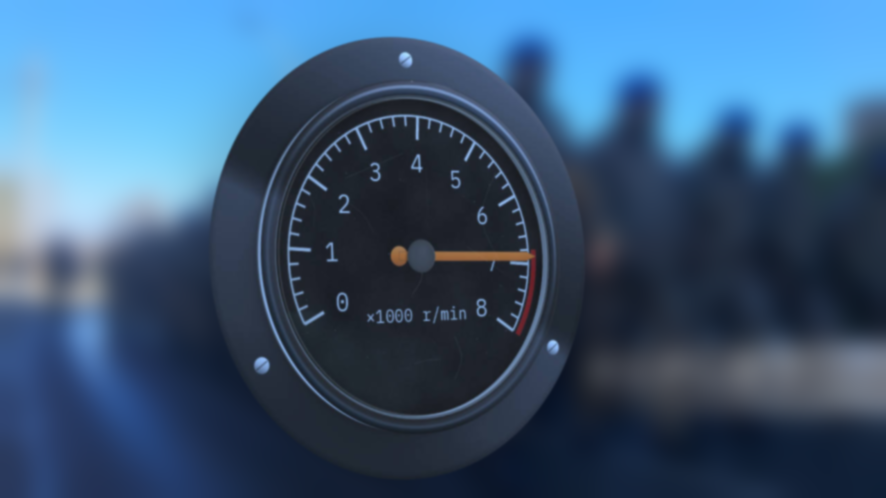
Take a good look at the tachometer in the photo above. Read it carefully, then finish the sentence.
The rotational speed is 6900 rpm
